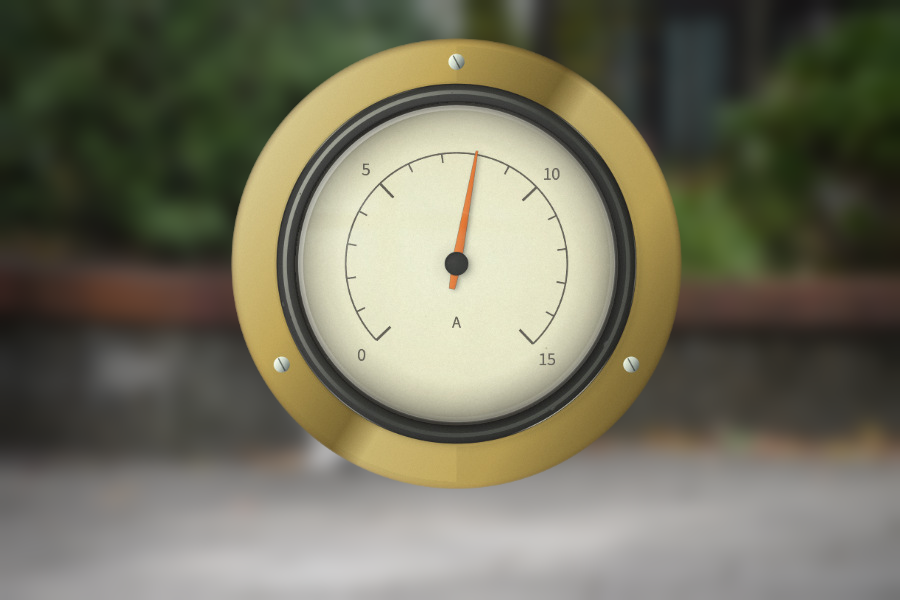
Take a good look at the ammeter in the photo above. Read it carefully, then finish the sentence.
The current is 8 A
